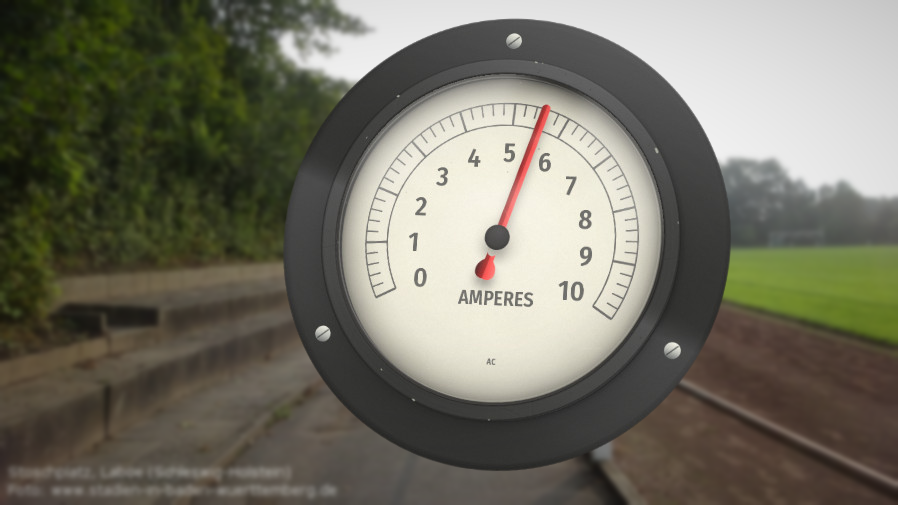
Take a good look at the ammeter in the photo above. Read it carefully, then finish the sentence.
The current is 5.6 A
